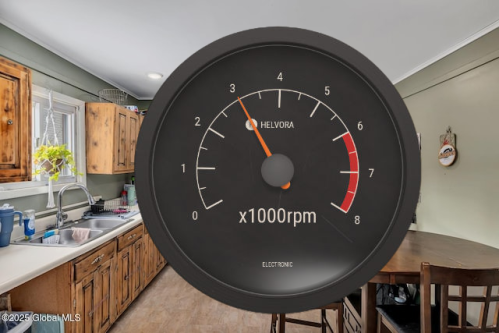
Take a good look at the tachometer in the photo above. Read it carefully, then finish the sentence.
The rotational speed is 3000 rpm
